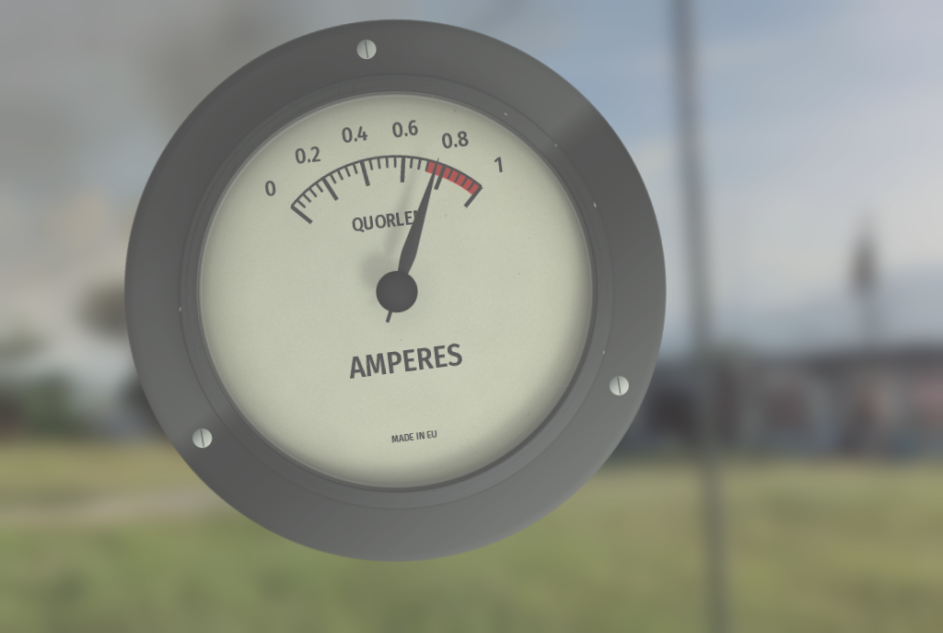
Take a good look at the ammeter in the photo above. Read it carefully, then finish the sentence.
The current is 0.76 A
